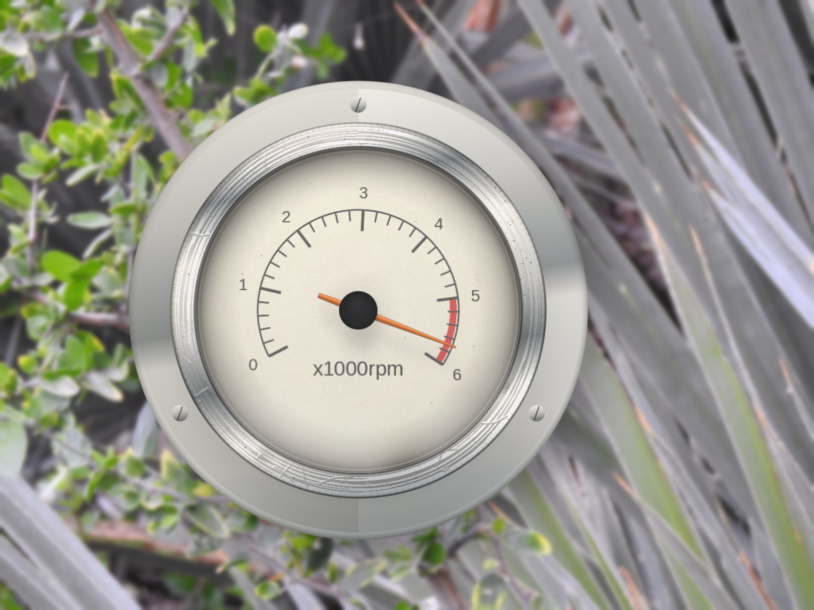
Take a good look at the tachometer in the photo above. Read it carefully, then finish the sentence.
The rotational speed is 5700 rpm
